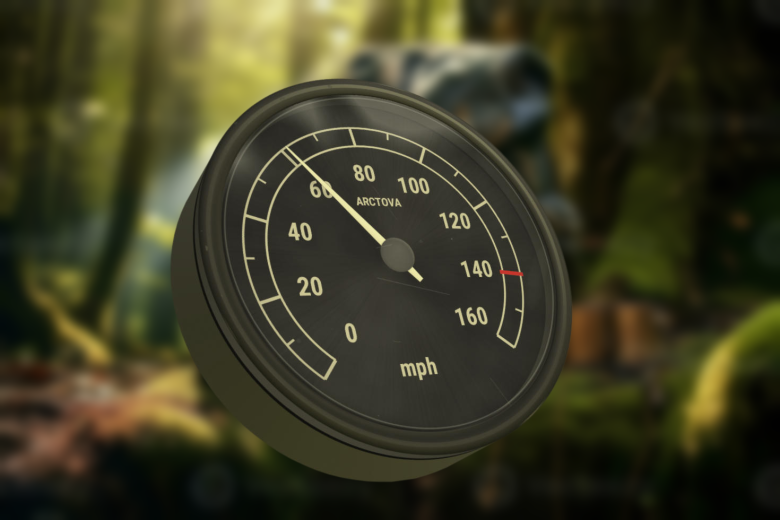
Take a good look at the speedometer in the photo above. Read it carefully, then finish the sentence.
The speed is 60 mph
